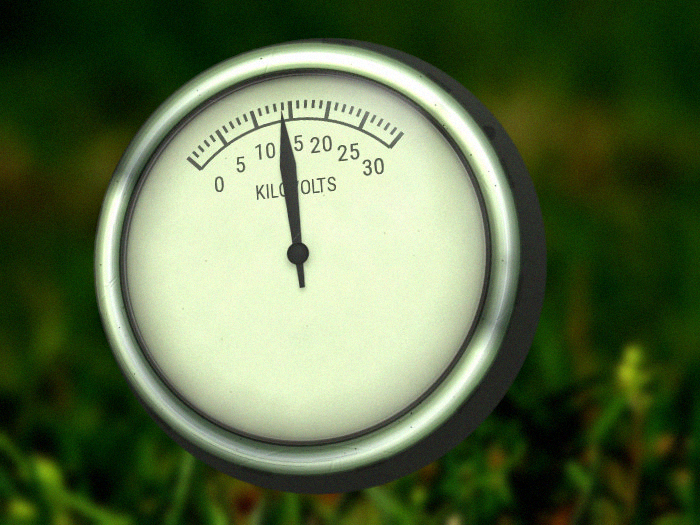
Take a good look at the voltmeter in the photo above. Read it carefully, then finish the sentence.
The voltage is 14 kV
